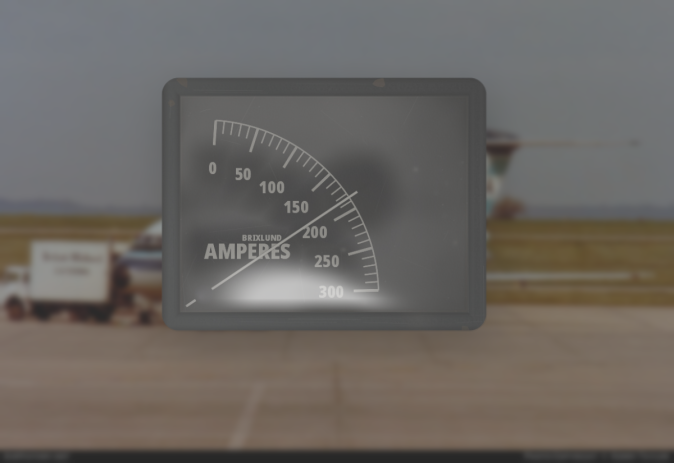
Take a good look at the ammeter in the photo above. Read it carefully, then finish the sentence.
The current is 185 A
